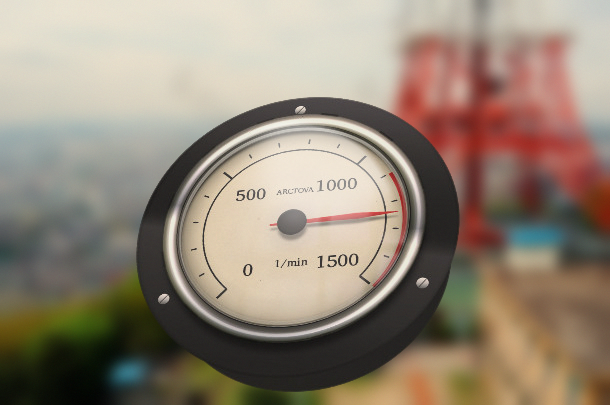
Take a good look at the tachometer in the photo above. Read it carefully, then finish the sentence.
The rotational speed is 1250 rpm
